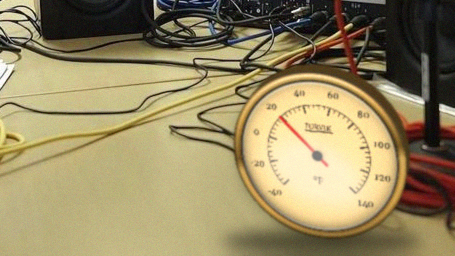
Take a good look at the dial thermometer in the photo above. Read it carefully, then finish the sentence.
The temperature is 20 °F
